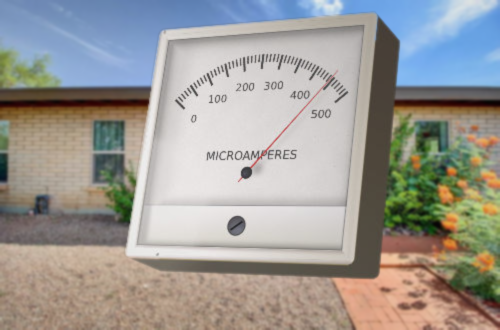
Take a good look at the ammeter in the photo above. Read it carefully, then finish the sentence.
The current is 450 µA
